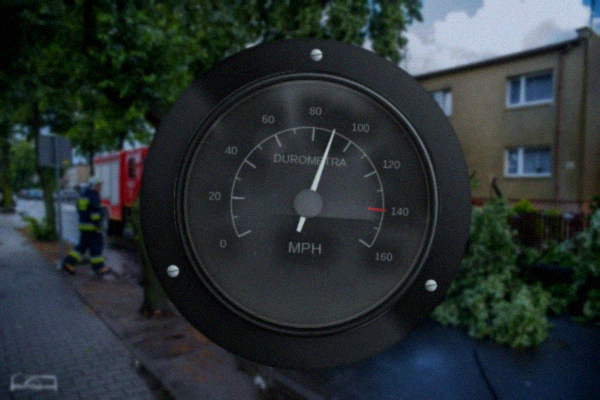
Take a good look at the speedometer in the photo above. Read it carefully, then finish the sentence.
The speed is 90 mph
